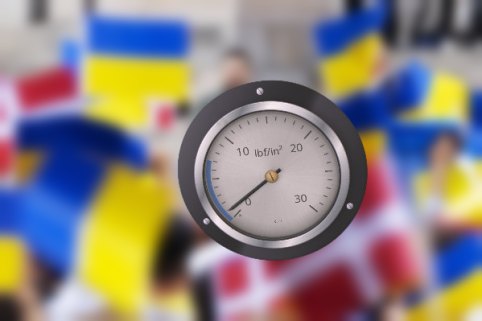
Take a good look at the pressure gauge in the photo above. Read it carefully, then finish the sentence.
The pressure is 1 psi
